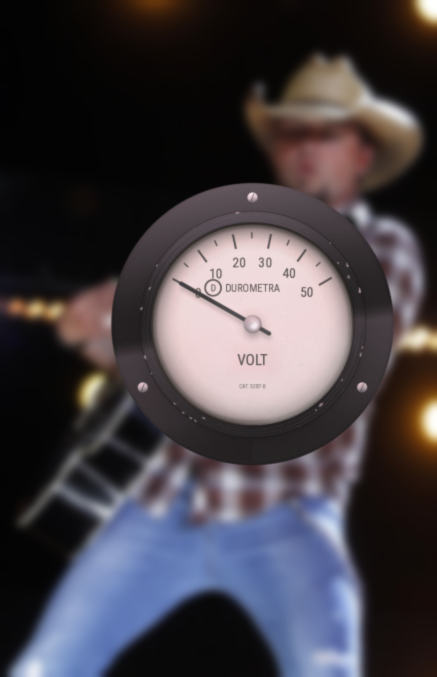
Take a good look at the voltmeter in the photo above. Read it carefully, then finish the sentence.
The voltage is 0 V
